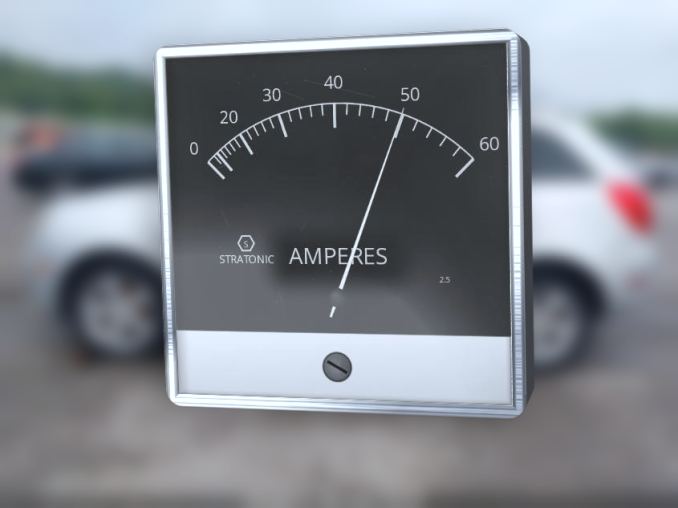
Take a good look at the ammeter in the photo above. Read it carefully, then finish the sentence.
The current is 50 A
